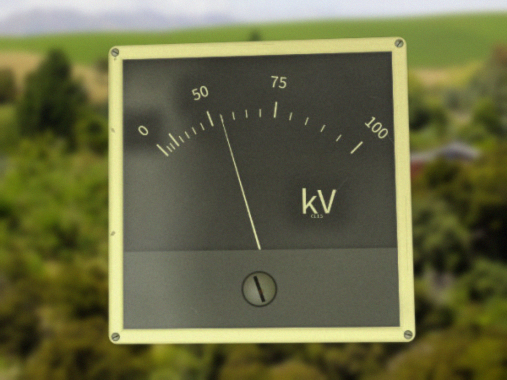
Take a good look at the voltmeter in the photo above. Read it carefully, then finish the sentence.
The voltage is 55 kV
